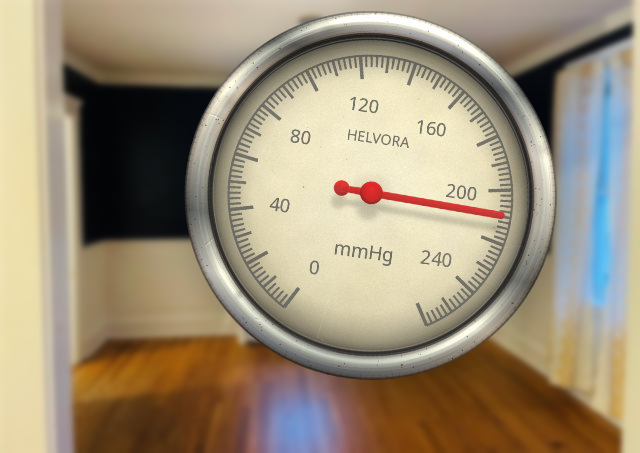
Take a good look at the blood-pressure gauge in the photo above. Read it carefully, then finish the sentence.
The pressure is 210 mmHg
